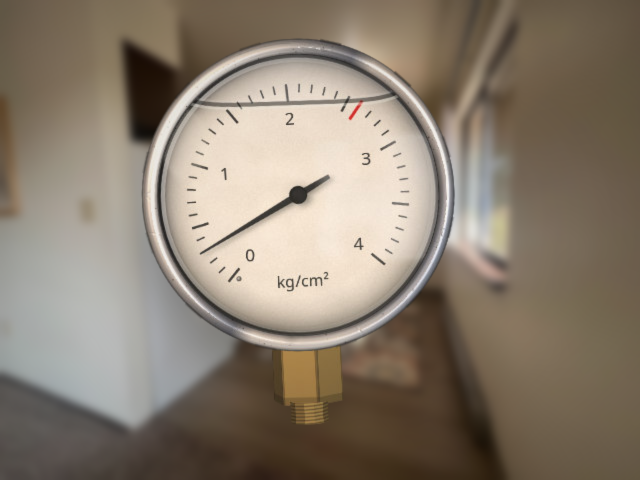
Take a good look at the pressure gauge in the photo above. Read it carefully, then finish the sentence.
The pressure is 0.3 kg/cm²
